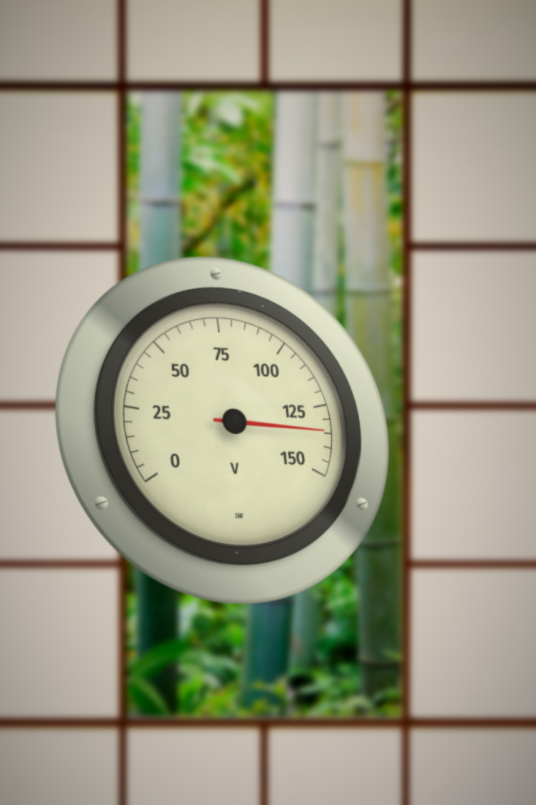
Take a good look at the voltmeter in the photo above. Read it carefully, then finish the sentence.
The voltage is 135 V
